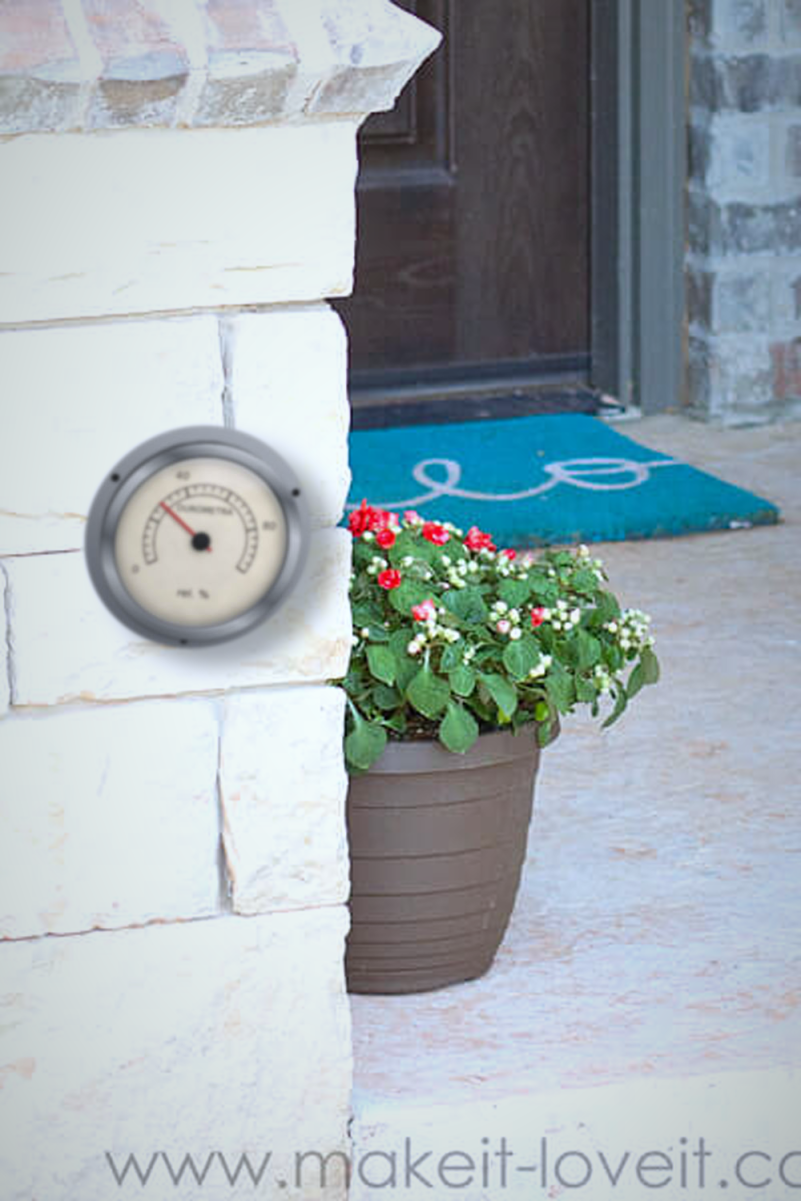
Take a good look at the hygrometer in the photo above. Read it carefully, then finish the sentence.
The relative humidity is 28 %
